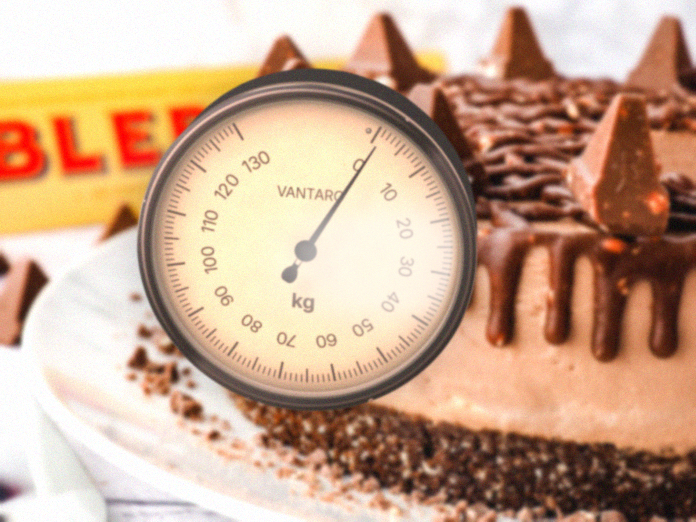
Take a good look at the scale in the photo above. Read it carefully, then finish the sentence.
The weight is 1 kg
